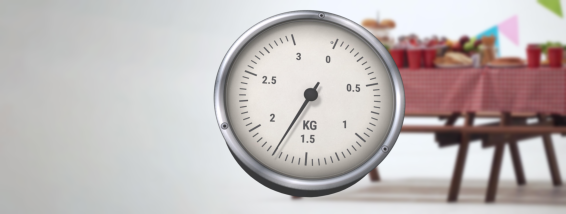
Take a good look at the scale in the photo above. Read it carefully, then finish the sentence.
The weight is 1.75 kg
